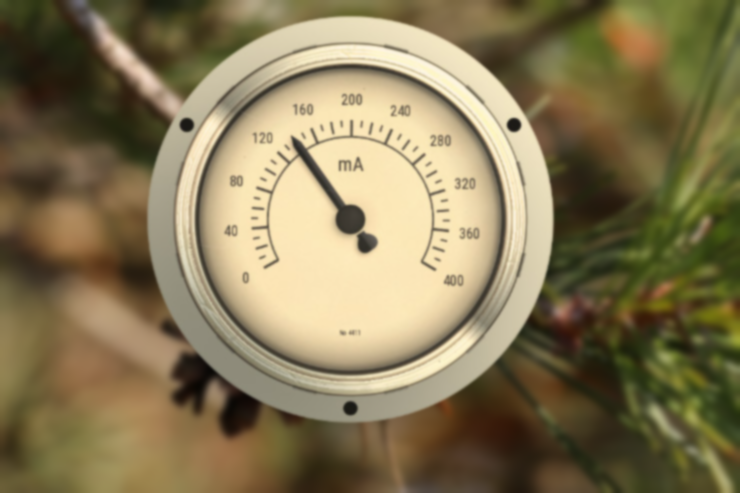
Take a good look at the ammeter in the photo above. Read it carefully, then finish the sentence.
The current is 140 mA
